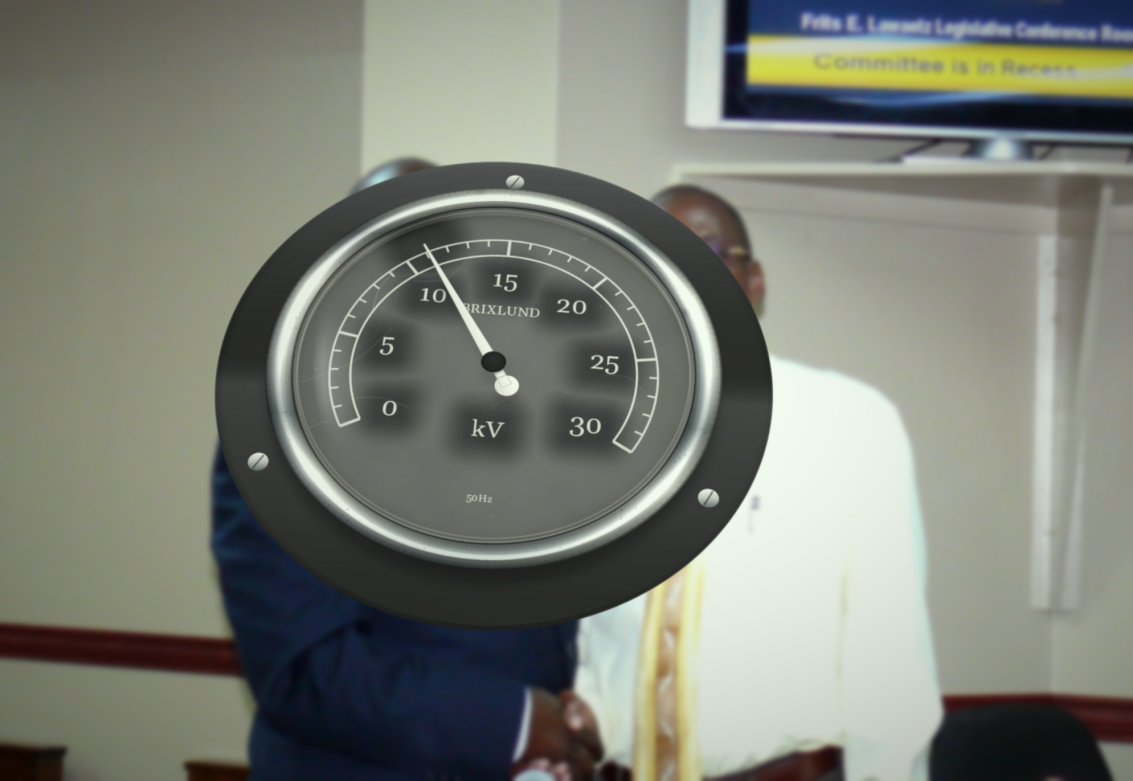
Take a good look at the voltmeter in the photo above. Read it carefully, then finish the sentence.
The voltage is 11 kV
